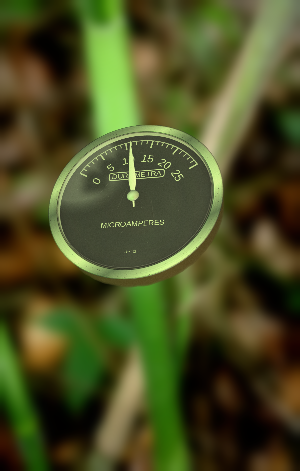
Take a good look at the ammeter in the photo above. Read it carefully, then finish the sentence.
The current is 11 µA
